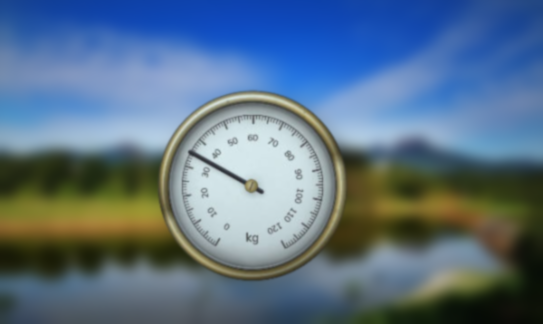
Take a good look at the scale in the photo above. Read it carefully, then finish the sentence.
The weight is 35 kg
